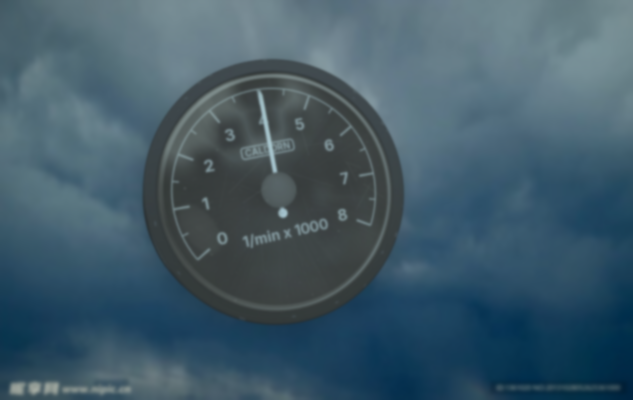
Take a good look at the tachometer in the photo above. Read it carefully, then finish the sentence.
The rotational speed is 4000 rpm
